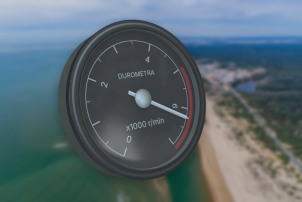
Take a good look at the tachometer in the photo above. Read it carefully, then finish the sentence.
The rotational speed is 6250 rpm
